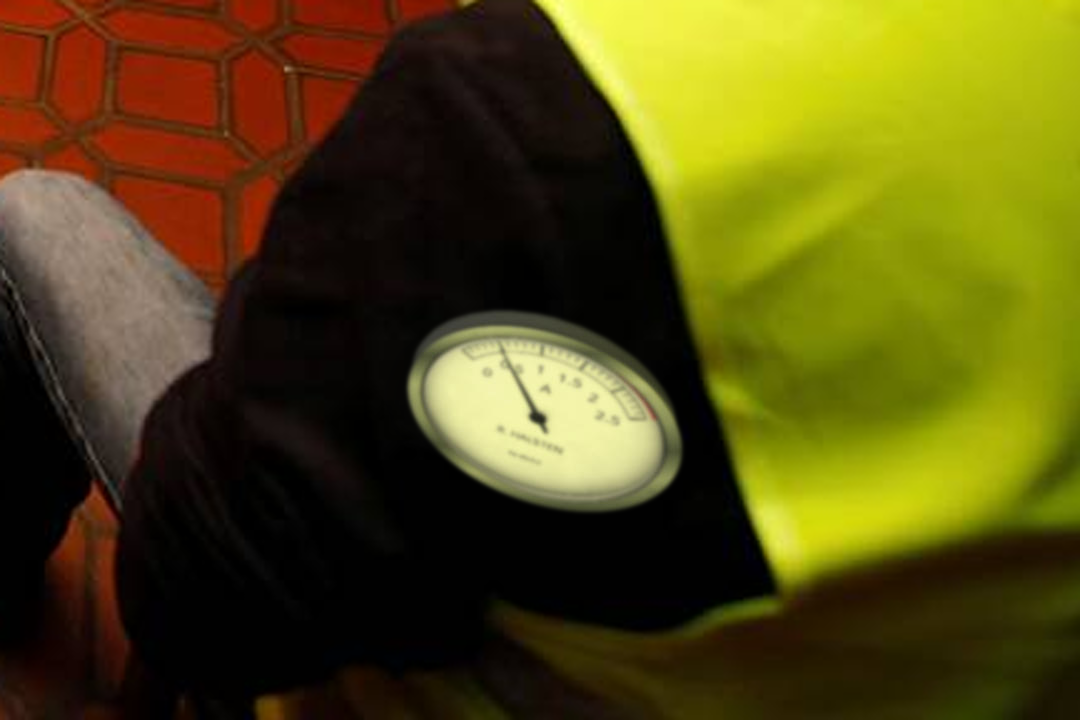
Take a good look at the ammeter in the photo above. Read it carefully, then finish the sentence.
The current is 0.5 A
